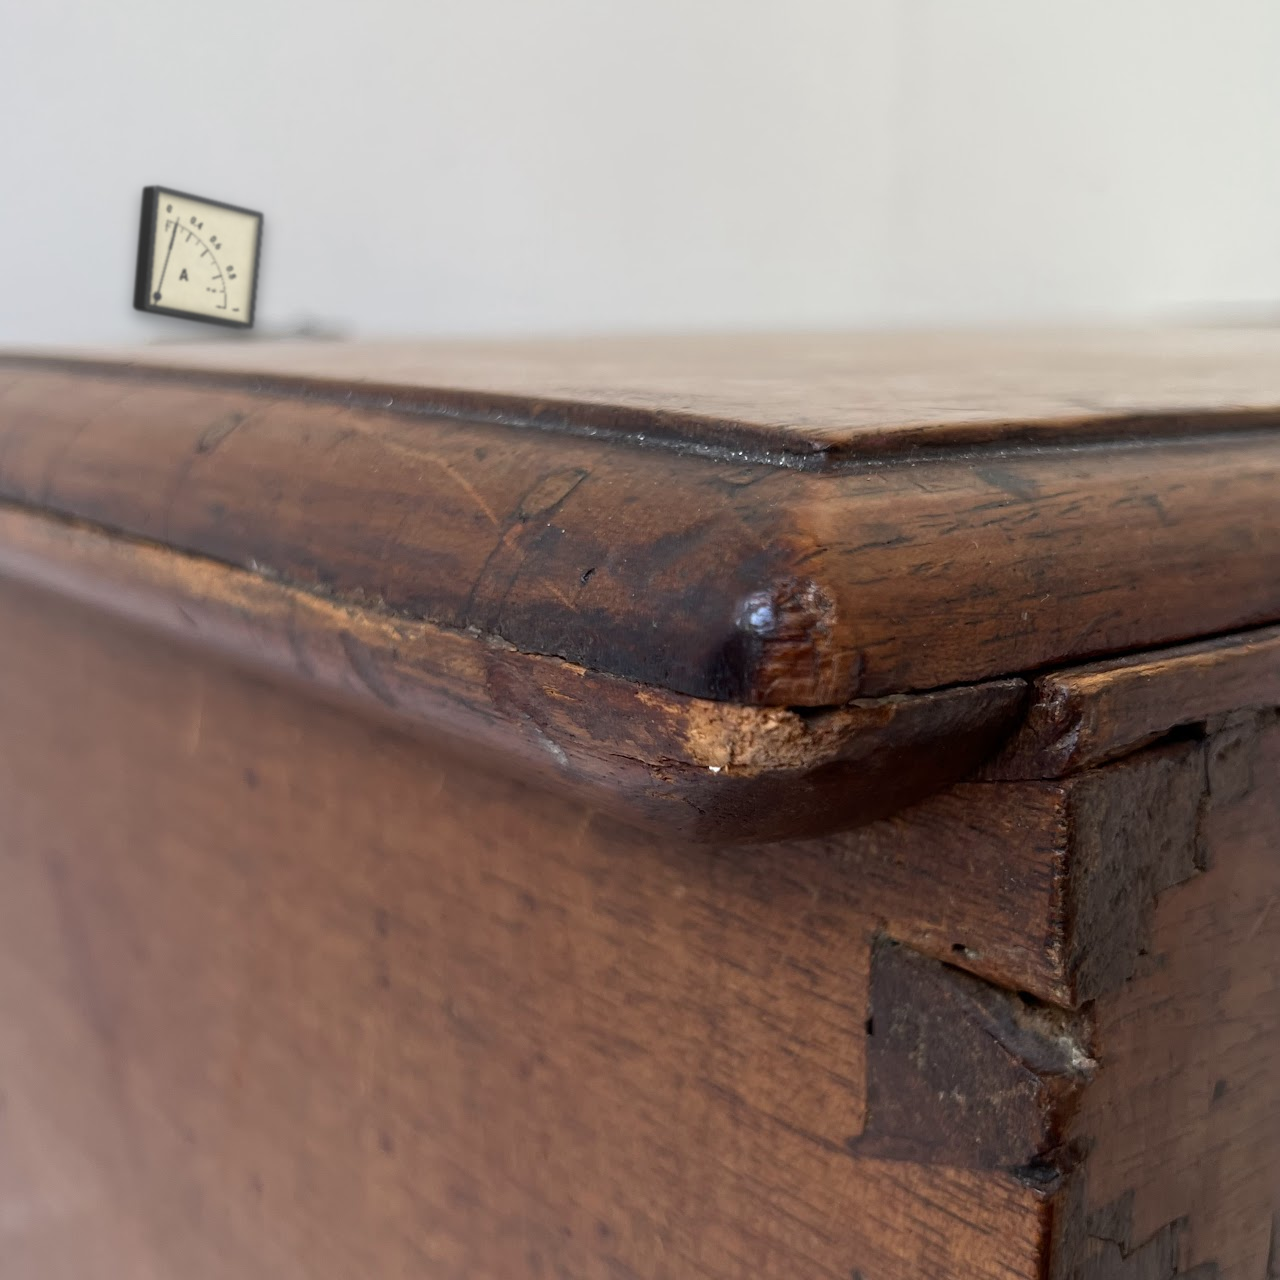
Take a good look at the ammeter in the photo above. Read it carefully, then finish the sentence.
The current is 0.2 A
